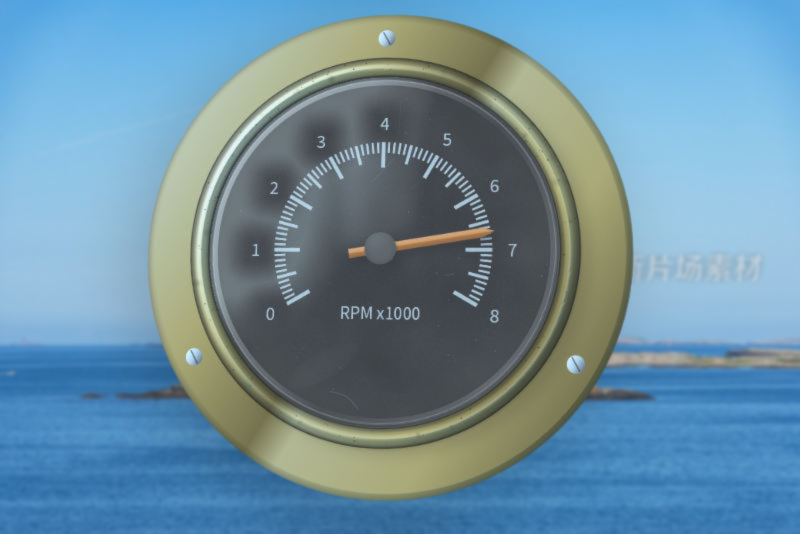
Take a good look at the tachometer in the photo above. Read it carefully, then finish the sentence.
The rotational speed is 6700 rpm
